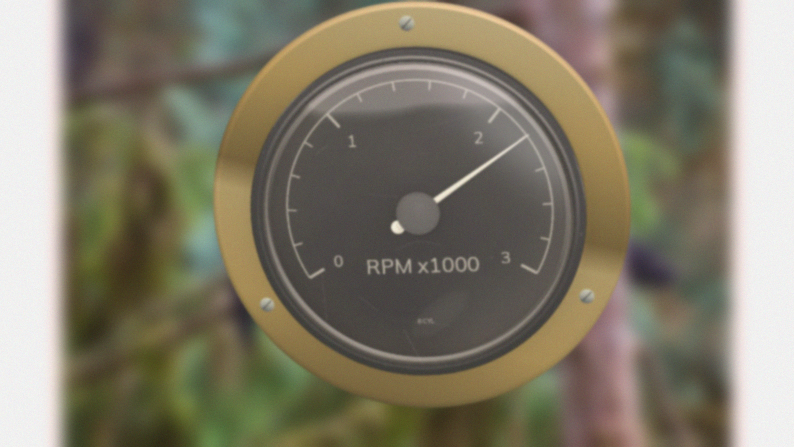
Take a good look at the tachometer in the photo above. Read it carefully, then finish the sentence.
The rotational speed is 2200 rpm
